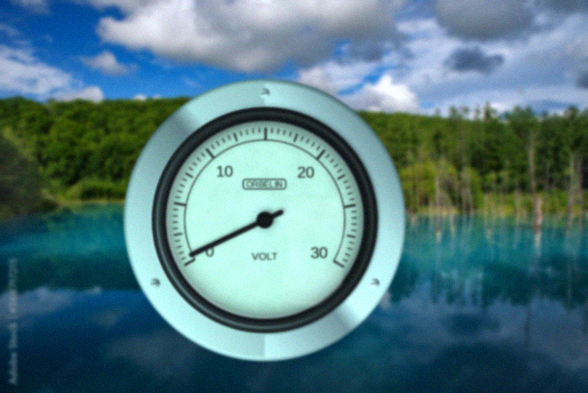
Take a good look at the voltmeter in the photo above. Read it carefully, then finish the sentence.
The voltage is 0.5 V
